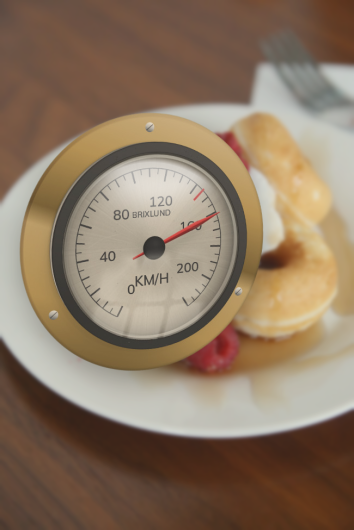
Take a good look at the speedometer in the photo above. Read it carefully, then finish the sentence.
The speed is 160 km/h
